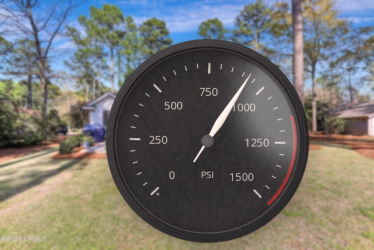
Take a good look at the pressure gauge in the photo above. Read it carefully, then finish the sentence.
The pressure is 925 psi
